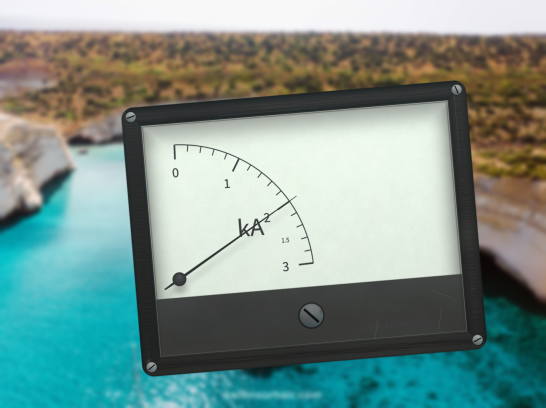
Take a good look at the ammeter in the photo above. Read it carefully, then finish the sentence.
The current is 2 kA
